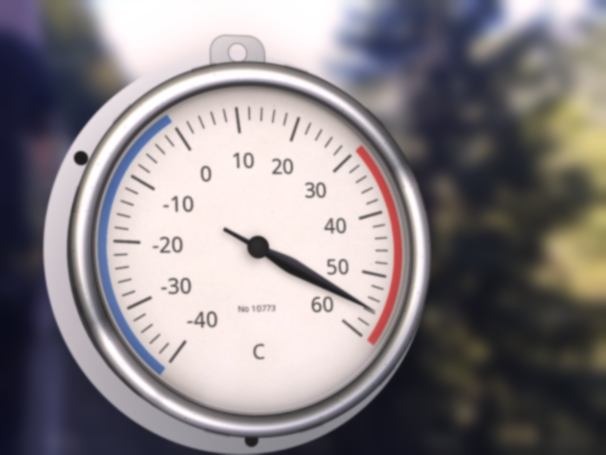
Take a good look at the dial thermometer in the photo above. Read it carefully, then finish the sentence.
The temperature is 56 °C
